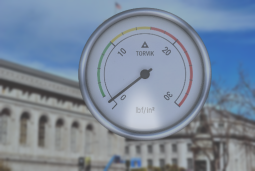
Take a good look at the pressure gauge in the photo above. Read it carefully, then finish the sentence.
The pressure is 1 psi
